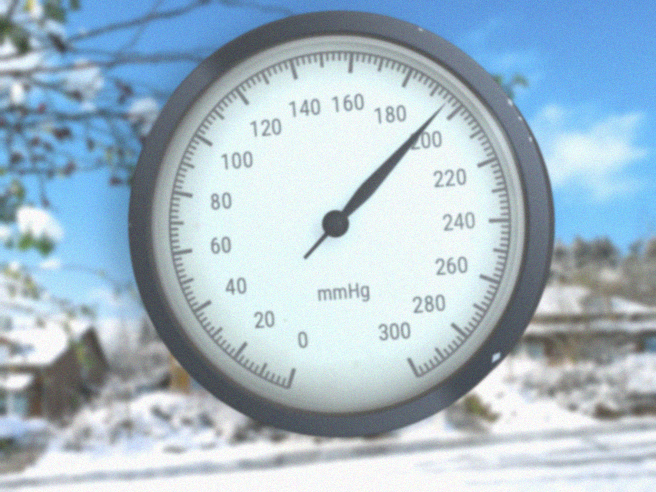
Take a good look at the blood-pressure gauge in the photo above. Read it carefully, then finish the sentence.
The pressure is 196 mmHg
